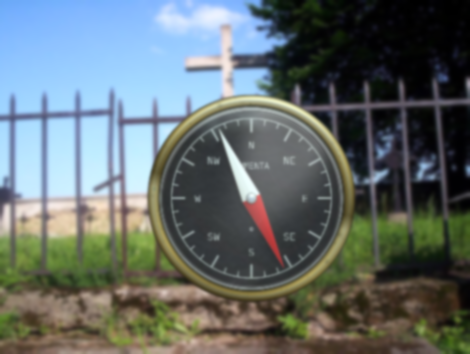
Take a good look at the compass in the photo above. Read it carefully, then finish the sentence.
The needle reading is 155 °
